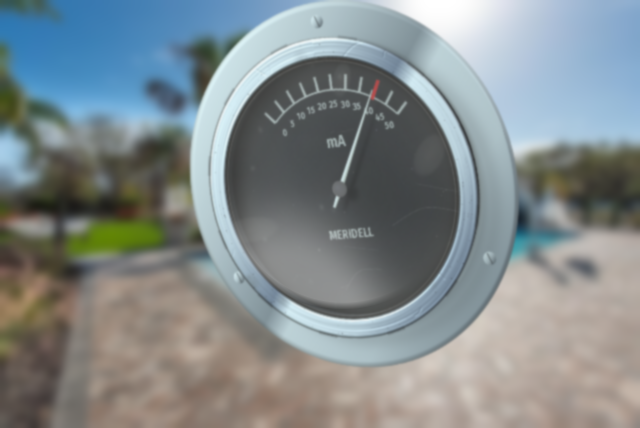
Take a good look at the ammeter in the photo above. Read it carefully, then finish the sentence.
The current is 40 mA
